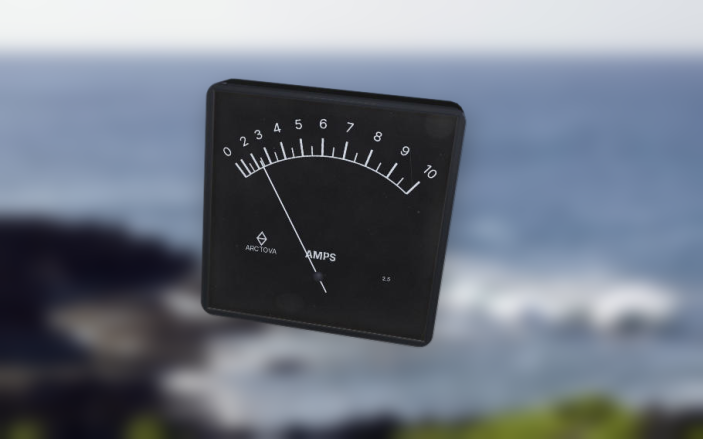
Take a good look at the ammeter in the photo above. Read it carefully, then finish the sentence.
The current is 2.5 A
